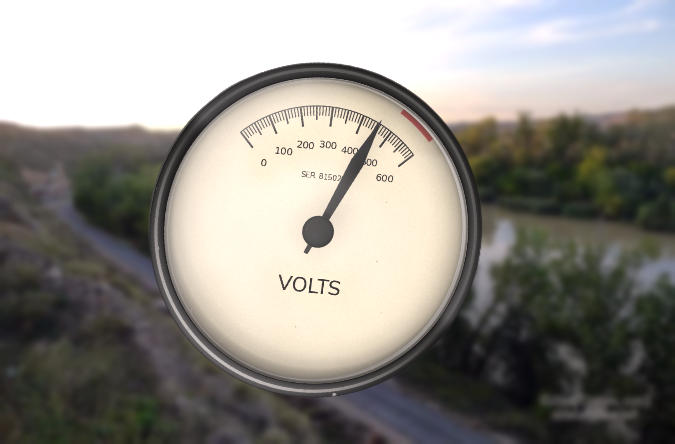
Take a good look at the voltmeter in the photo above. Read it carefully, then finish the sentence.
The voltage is 450 V
